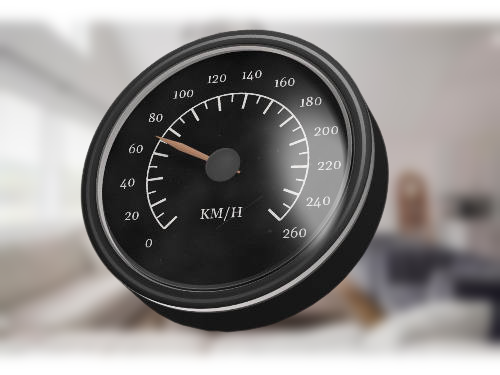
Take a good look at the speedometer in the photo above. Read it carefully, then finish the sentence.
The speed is 70 km/h
